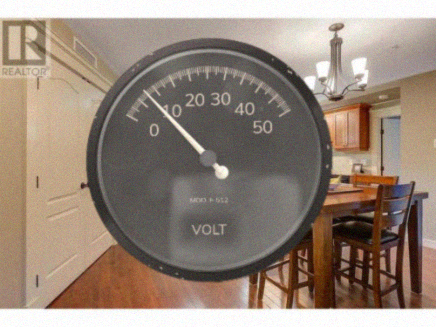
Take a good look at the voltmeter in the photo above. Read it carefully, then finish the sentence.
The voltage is 7.5 V
